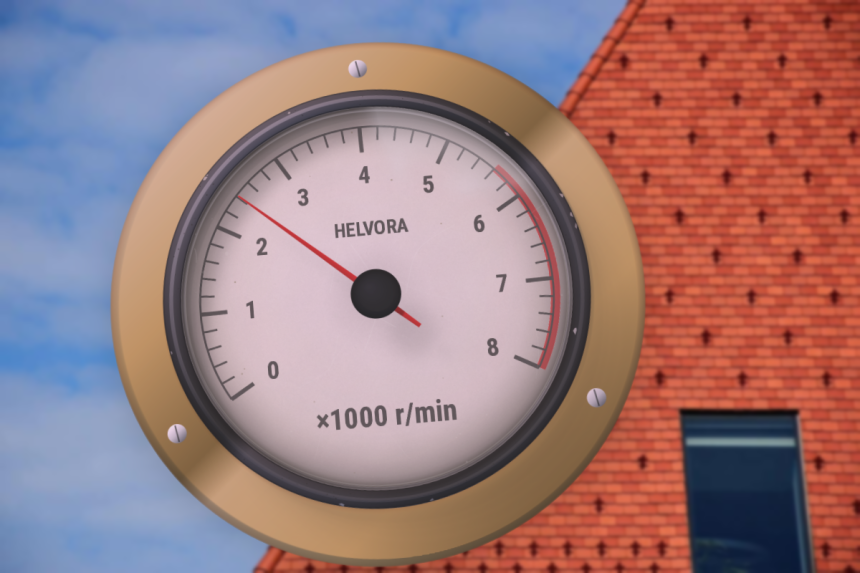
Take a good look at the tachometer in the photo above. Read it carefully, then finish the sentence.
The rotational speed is 2400 rpm
